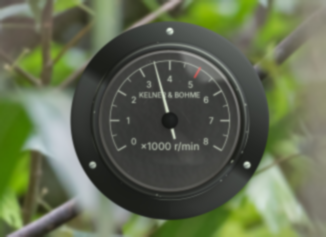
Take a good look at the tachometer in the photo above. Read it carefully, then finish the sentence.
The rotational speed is 3500 rpm
